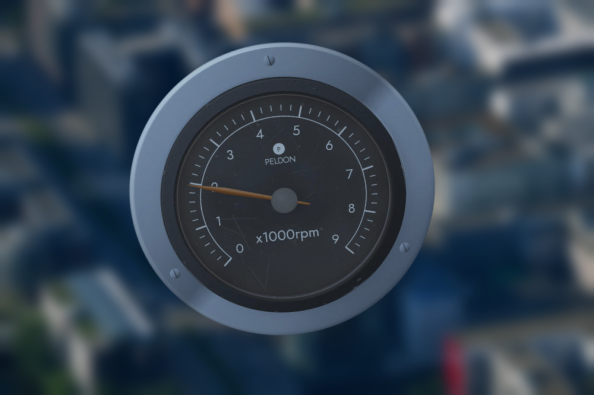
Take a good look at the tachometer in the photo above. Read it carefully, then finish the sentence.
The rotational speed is 2000 rpm
